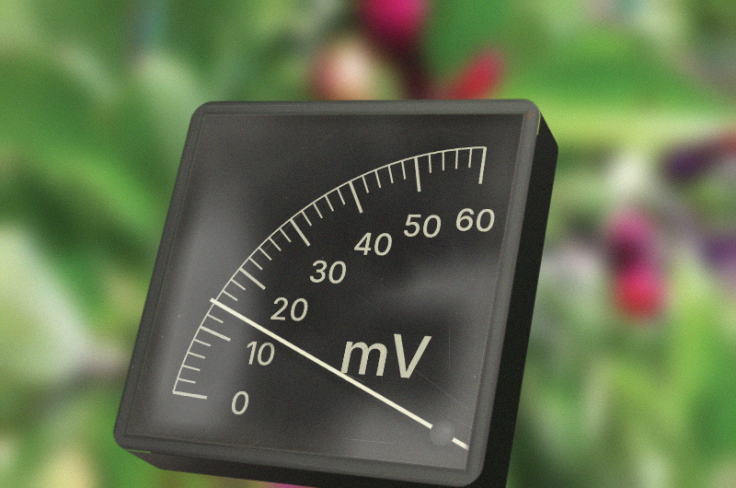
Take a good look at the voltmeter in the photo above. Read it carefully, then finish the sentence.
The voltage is 14 mV
